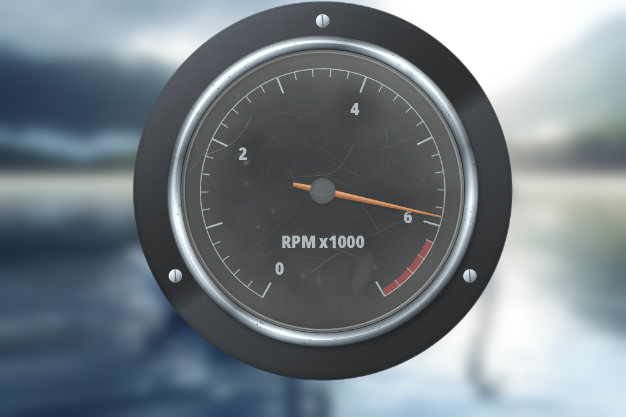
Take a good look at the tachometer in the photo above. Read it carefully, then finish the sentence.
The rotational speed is 5900 rpm
